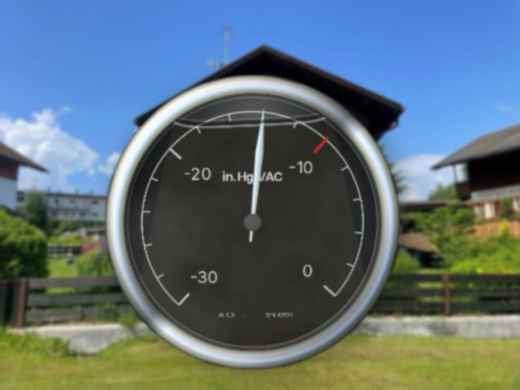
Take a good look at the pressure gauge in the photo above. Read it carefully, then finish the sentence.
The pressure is -14 inHg
